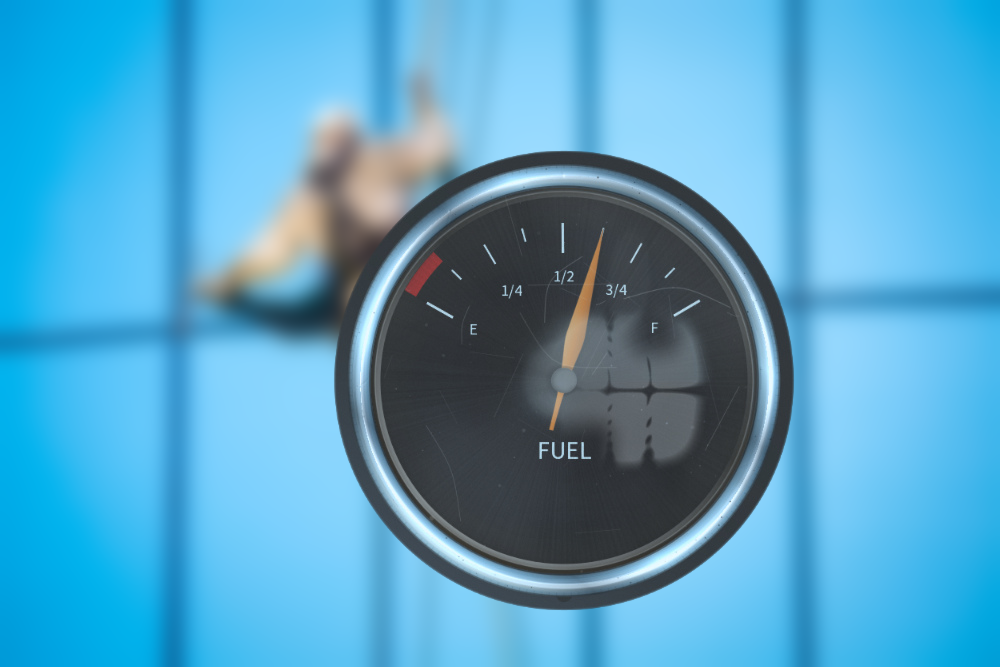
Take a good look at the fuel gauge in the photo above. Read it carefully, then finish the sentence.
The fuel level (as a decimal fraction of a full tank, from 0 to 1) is 0.625
